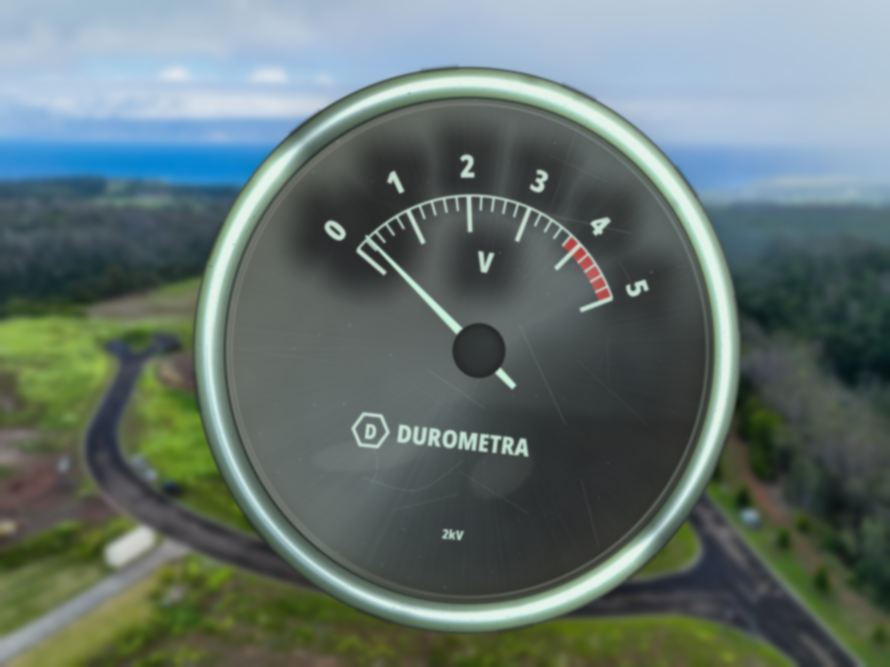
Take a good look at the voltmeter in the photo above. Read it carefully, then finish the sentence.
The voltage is 0.2 V
